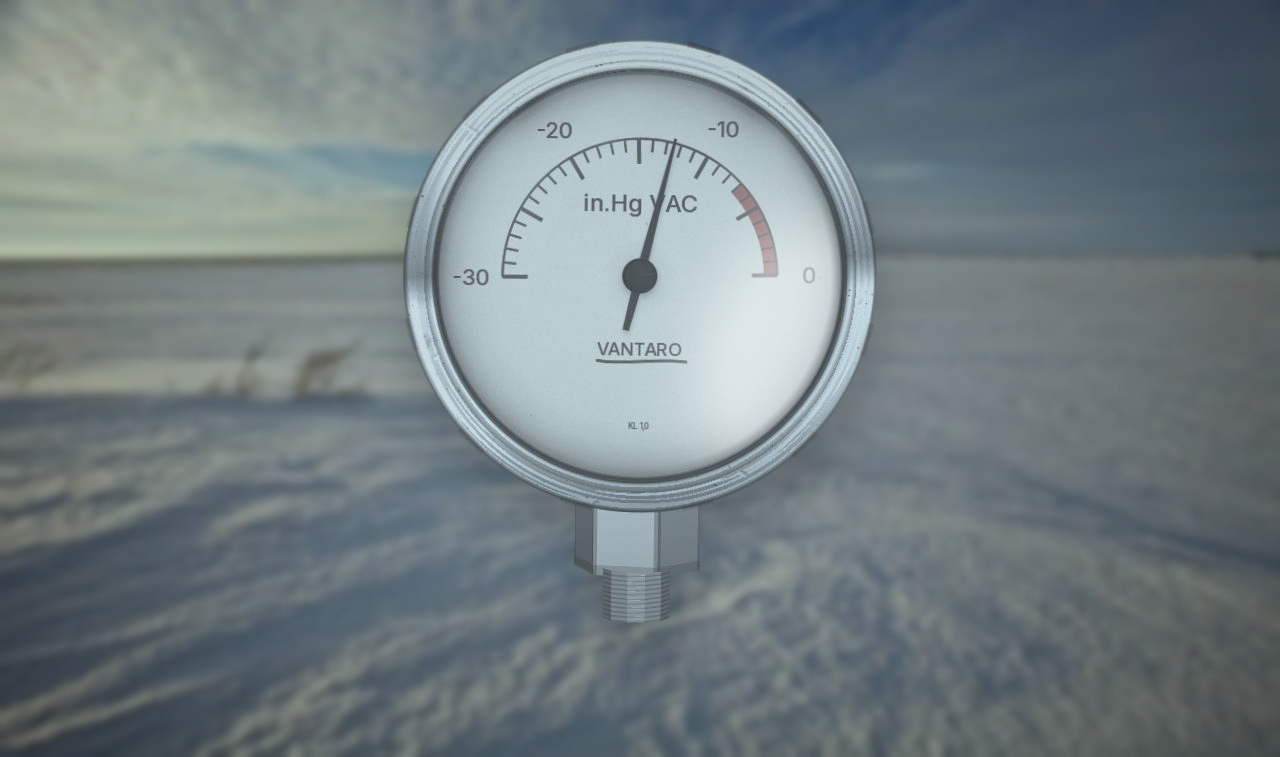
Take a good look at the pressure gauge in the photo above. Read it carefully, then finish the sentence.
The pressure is -12.5 inHg
